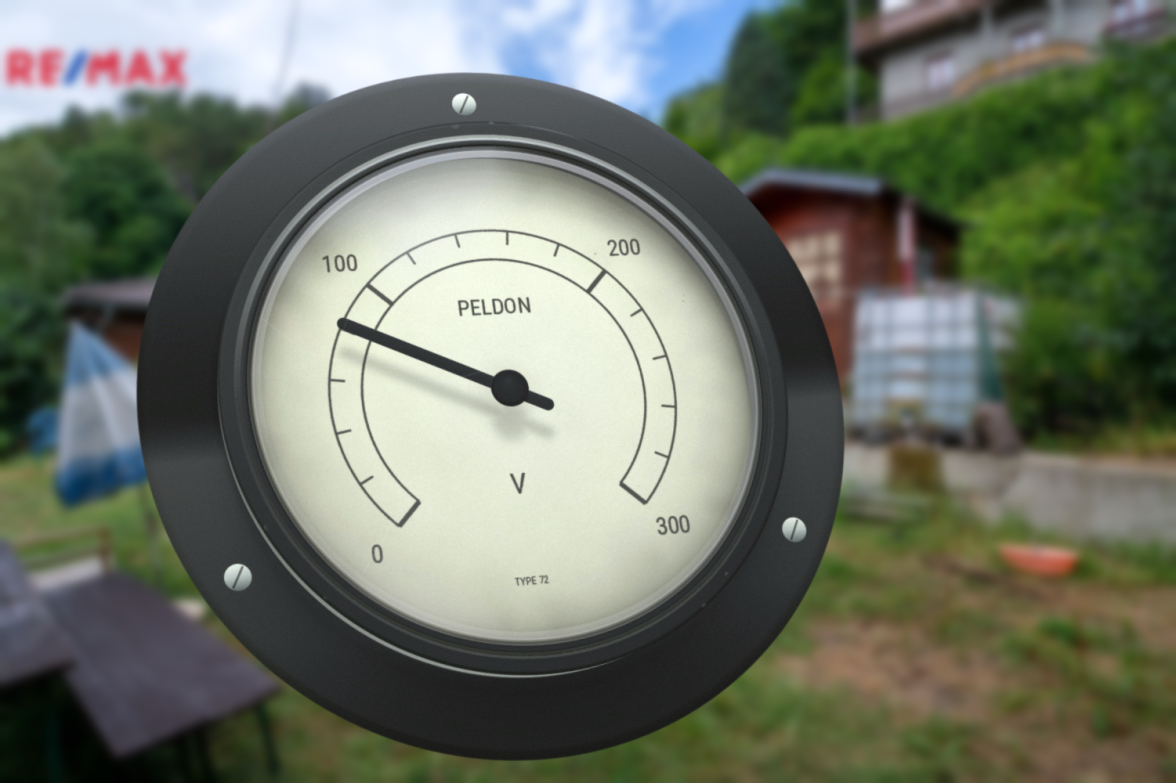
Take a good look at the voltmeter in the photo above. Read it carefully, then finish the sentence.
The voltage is 80 V
